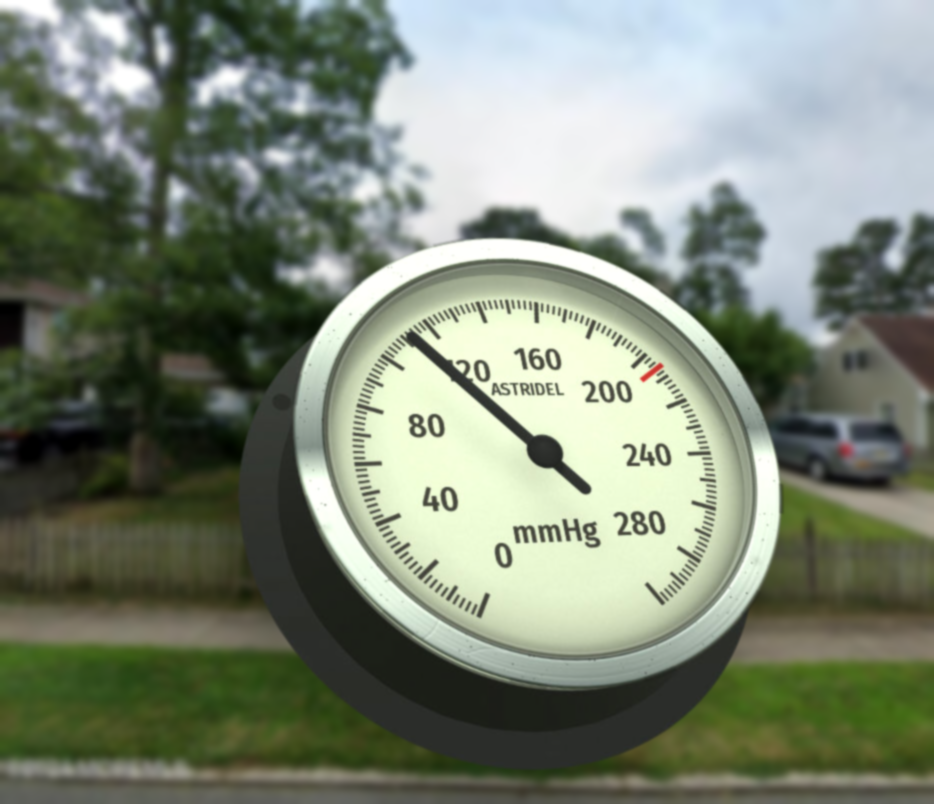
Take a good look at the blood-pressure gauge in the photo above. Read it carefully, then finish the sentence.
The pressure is 110 mmHg
